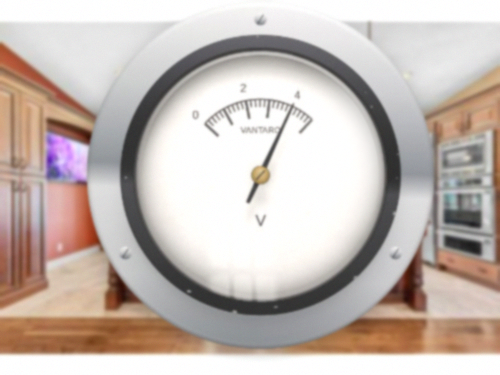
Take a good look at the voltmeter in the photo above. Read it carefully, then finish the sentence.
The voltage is 4 V
